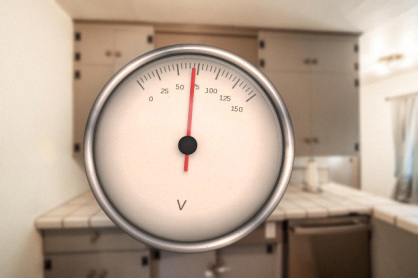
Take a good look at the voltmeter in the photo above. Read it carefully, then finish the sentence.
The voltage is 70 V
